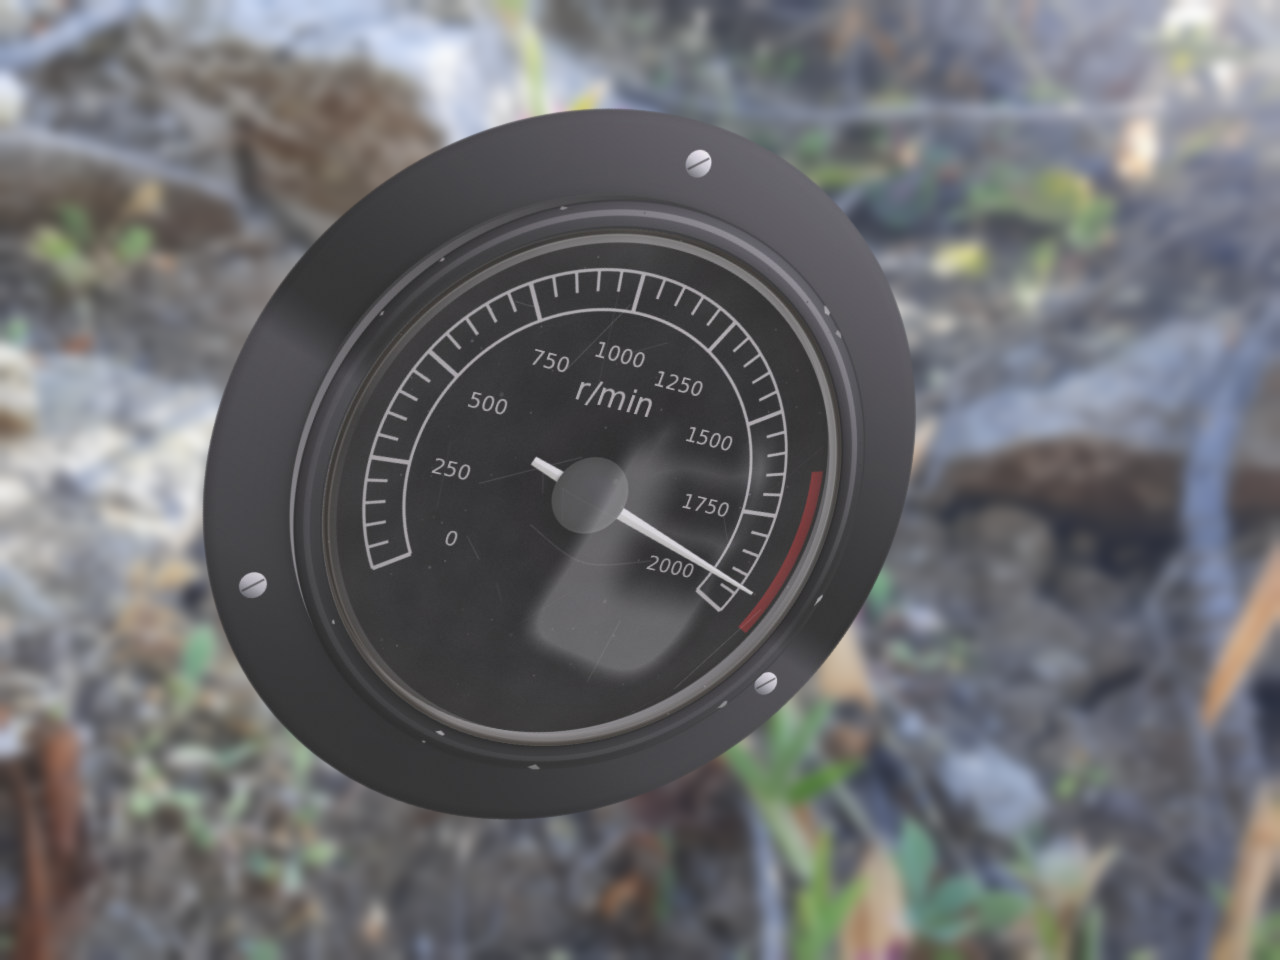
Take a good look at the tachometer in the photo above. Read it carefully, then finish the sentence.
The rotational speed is 1925 rpm
